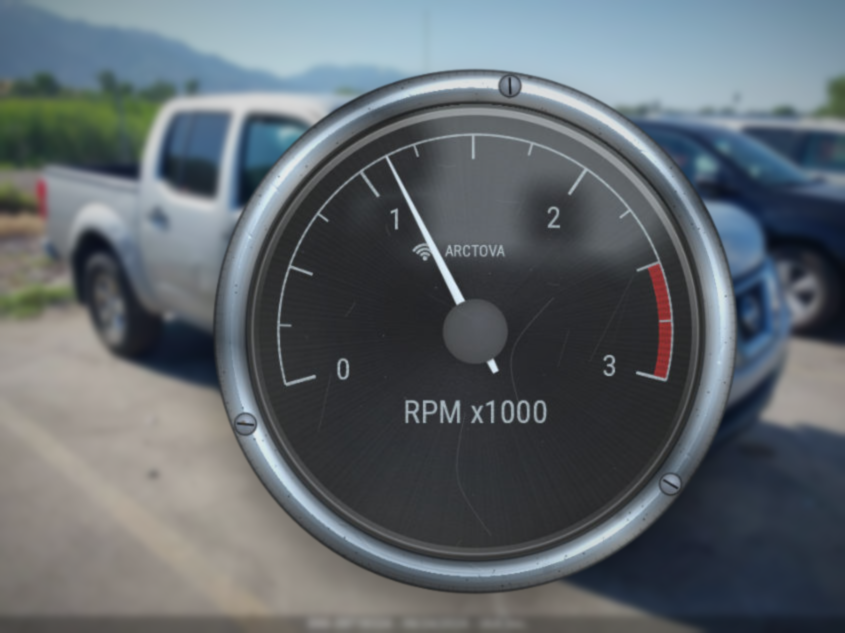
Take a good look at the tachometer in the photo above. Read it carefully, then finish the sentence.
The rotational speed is 1125 rpm
